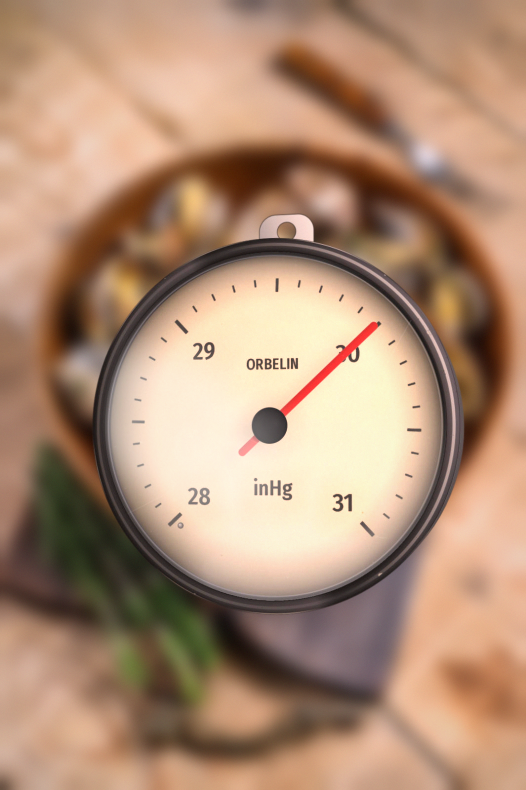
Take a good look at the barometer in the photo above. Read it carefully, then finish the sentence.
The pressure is 30 inHg
